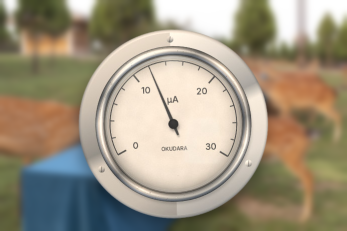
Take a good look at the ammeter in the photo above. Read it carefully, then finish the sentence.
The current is 12 µA
